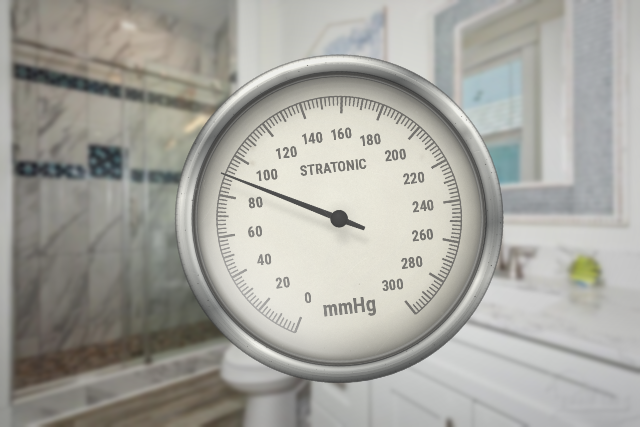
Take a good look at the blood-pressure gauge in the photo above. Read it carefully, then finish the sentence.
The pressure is 90 mmHg
